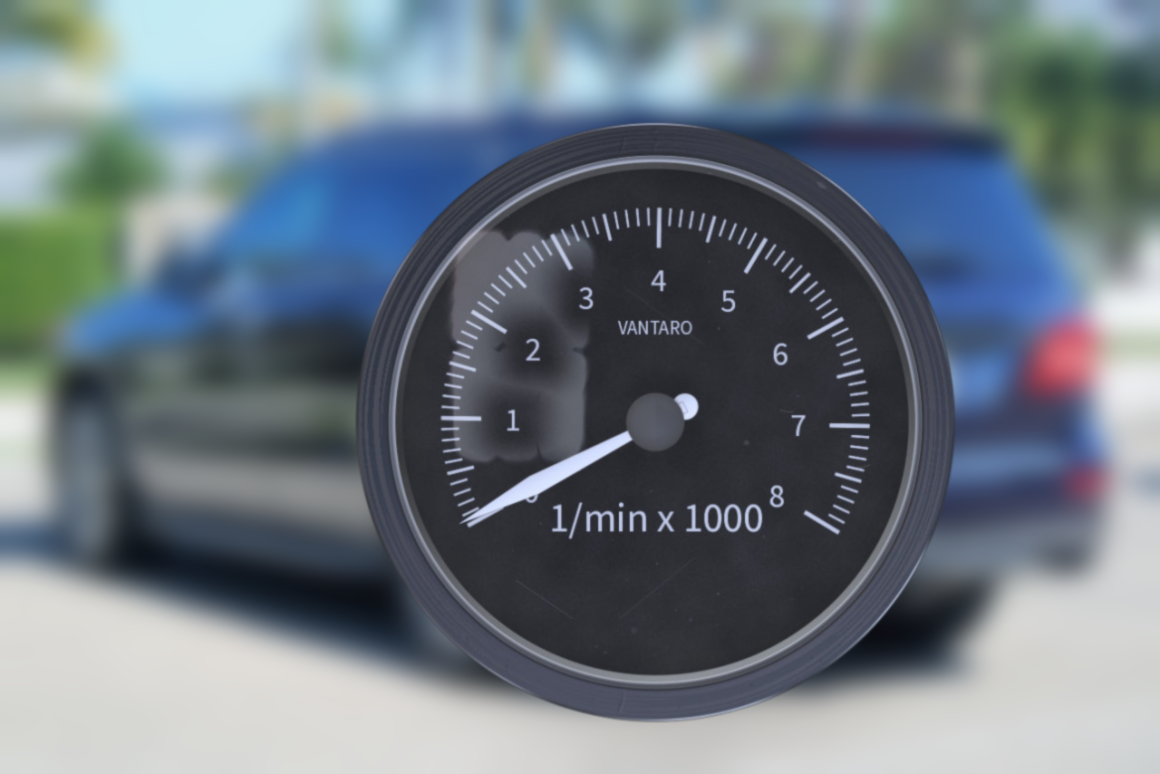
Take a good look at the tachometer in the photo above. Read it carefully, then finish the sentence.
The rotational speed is 50 rpm
